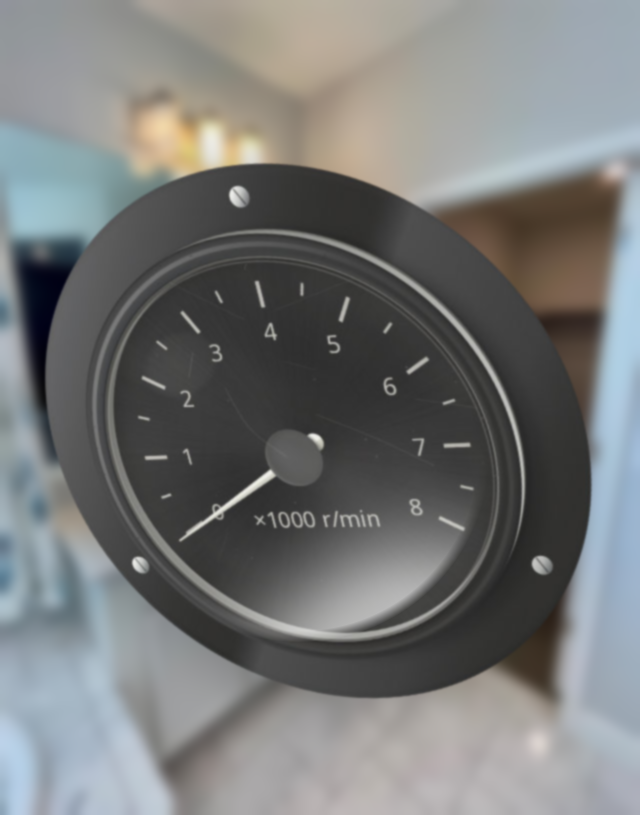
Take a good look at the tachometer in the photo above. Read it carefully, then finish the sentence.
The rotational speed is 0 rpm
